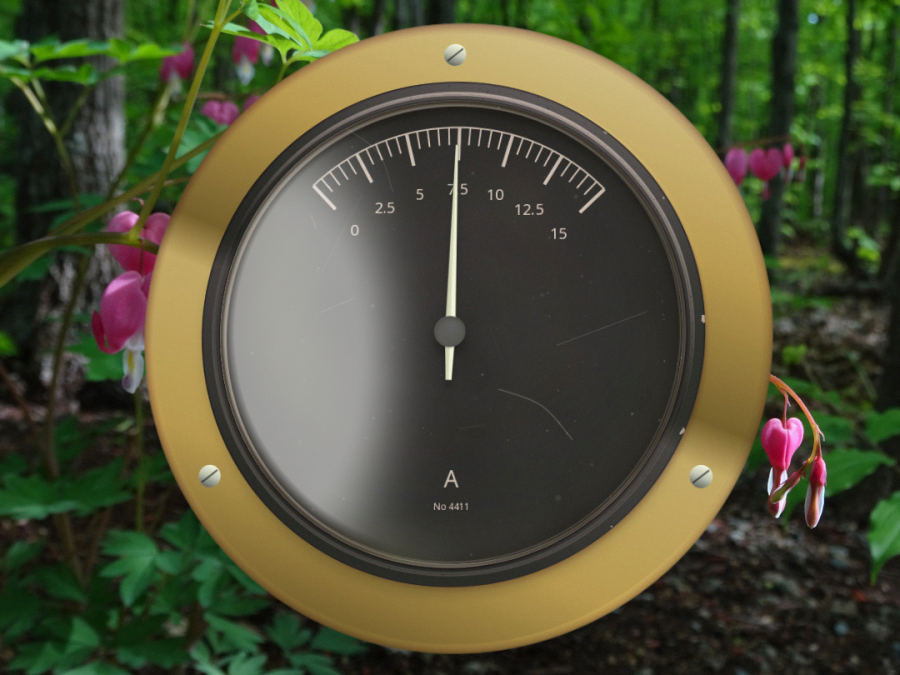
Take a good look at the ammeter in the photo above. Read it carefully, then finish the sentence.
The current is 7.5 A
